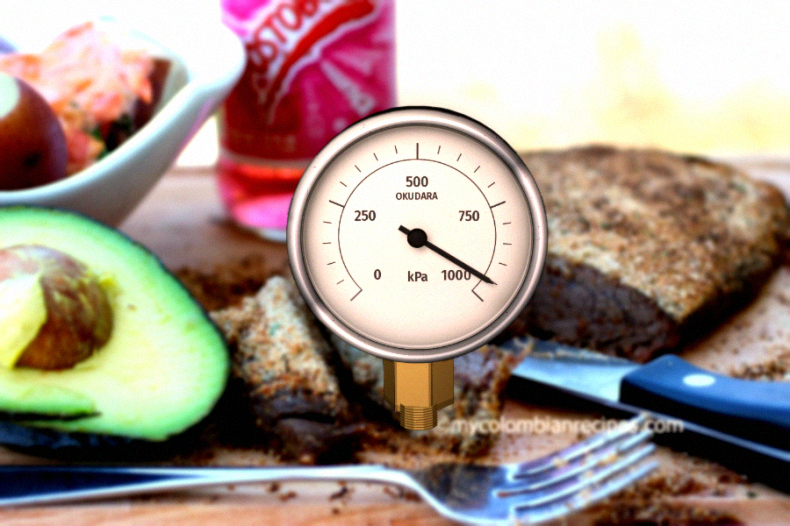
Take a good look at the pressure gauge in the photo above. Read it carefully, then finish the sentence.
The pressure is 950 kPa
